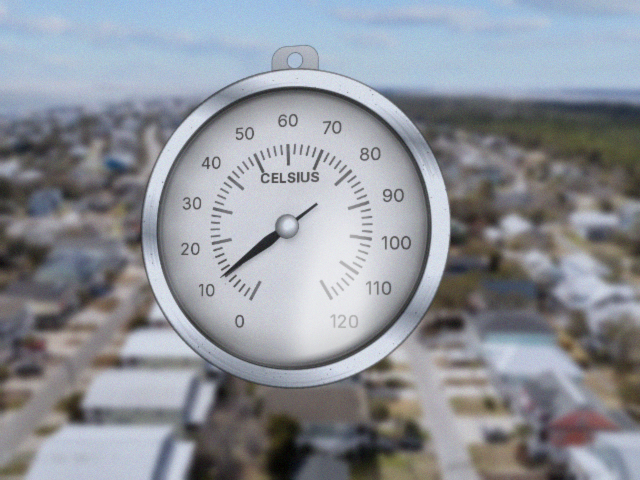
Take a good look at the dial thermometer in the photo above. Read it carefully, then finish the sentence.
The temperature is 10 °C
